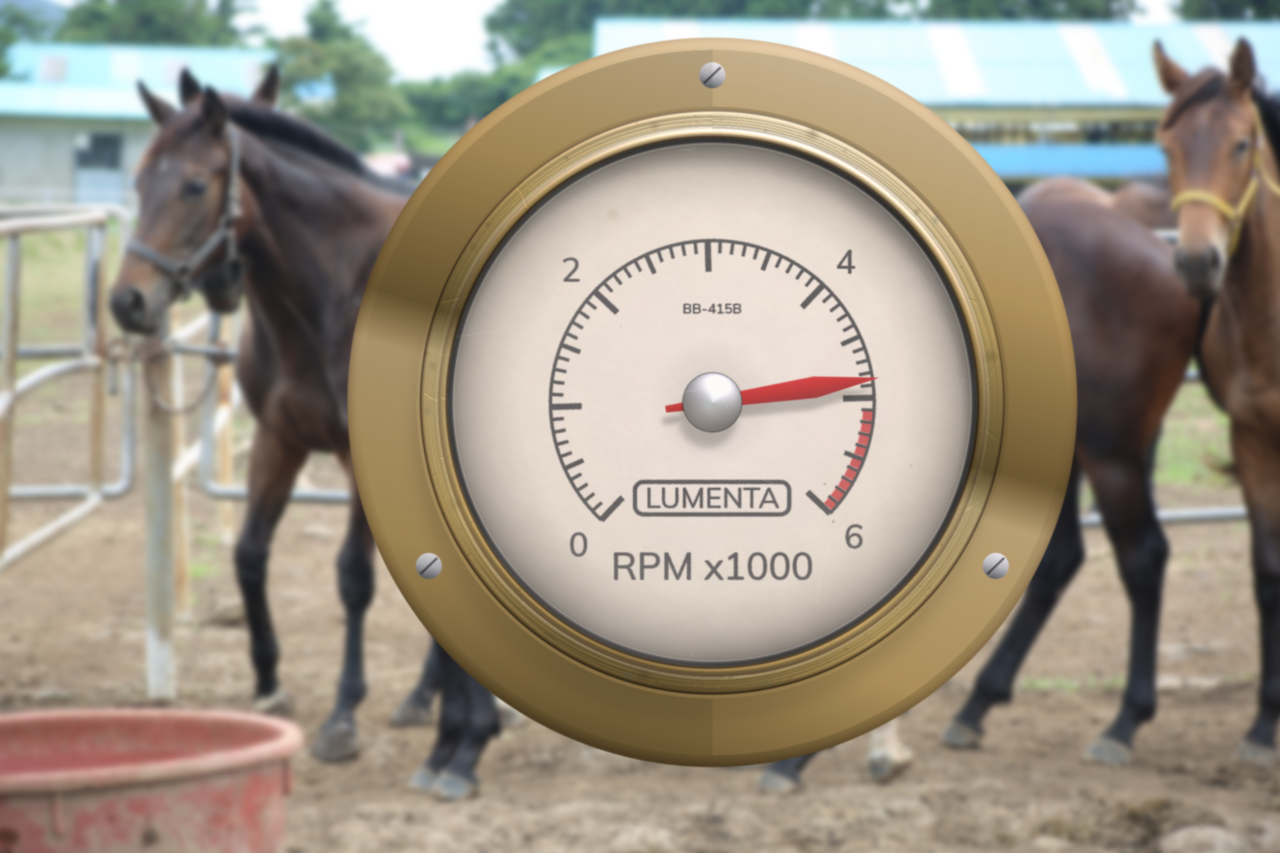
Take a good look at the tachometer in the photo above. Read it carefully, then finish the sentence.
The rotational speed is 4850 rpm
